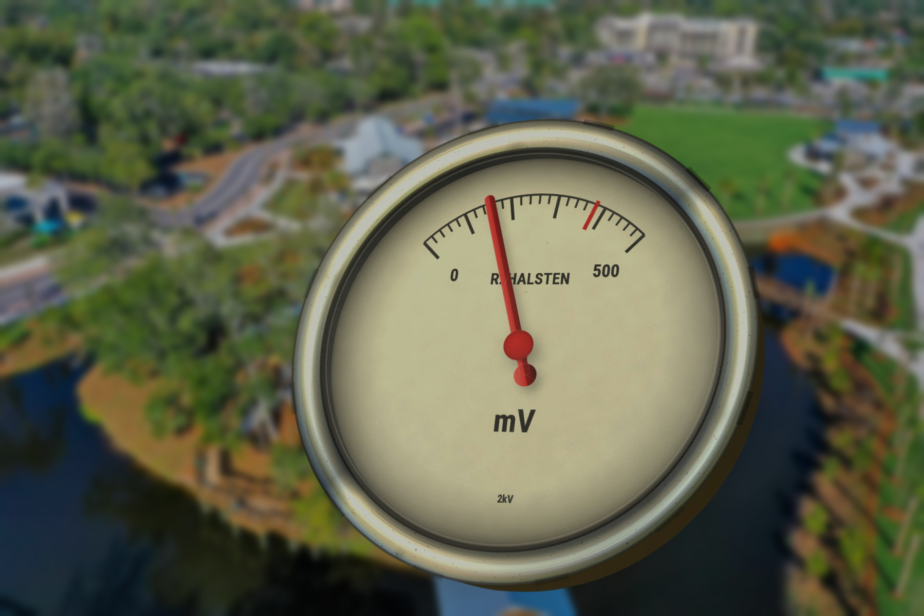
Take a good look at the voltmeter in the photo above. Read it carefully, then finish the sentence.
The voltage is 160 mV
